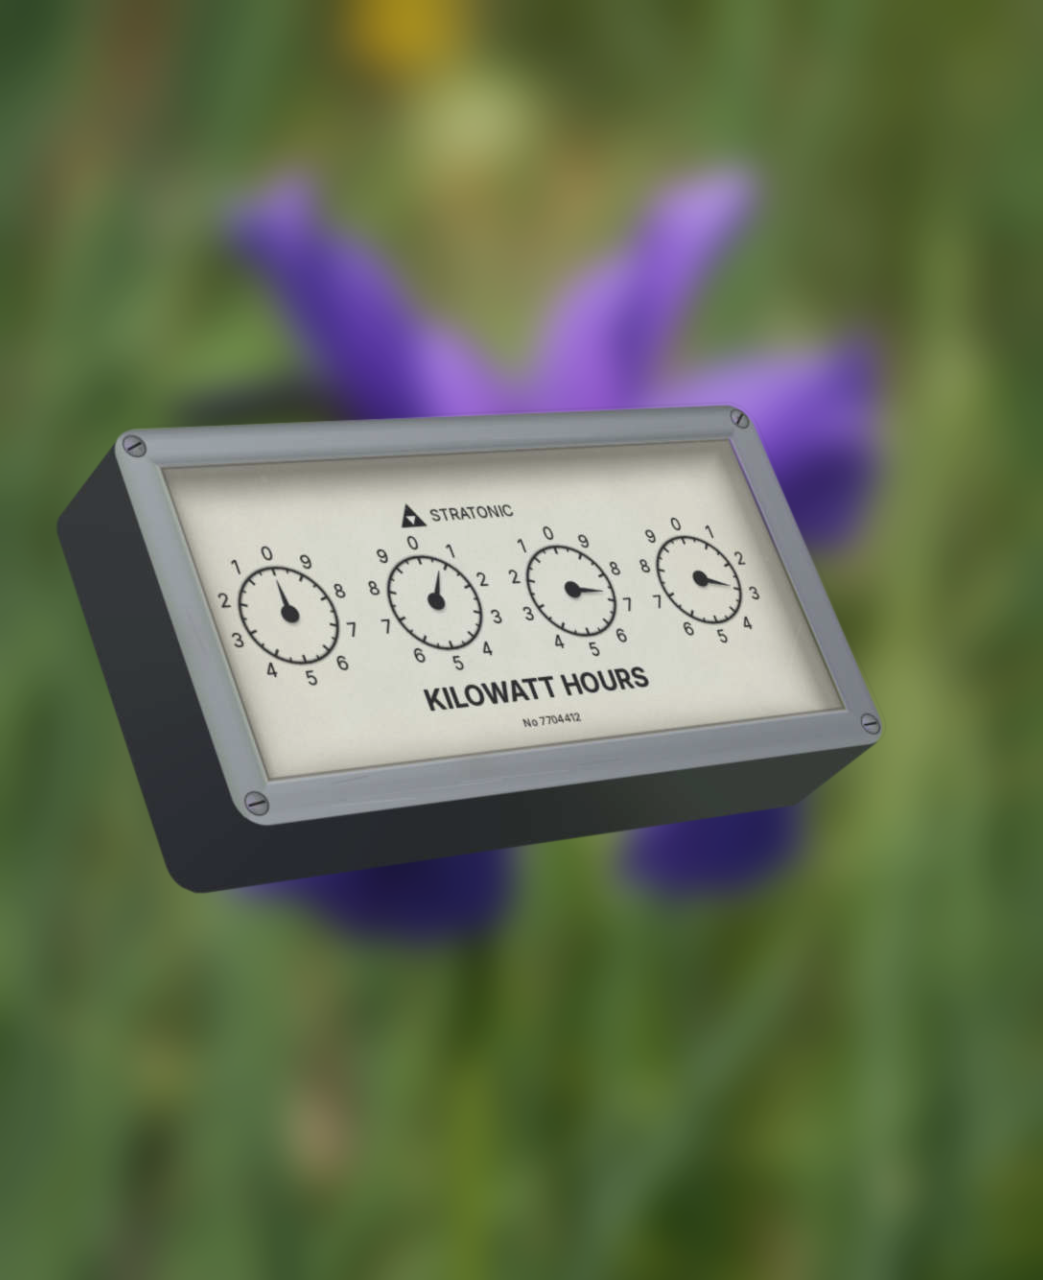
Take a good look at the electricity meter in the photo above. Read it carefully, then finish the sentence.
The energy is 73 kWh
